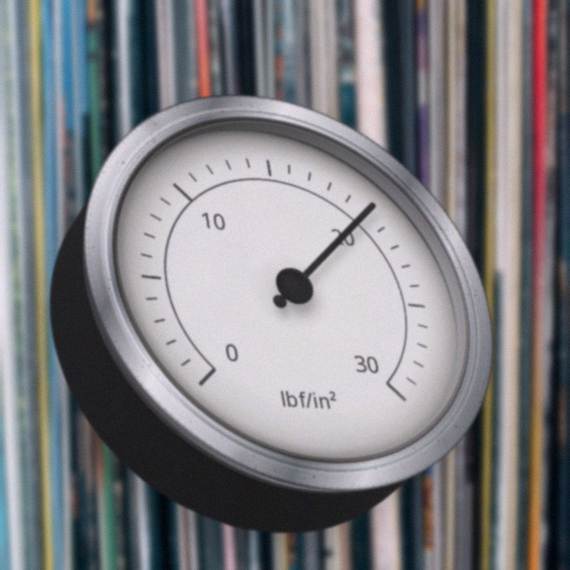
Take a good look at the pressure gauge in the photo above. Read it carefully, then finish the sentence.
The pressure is 20 psi
